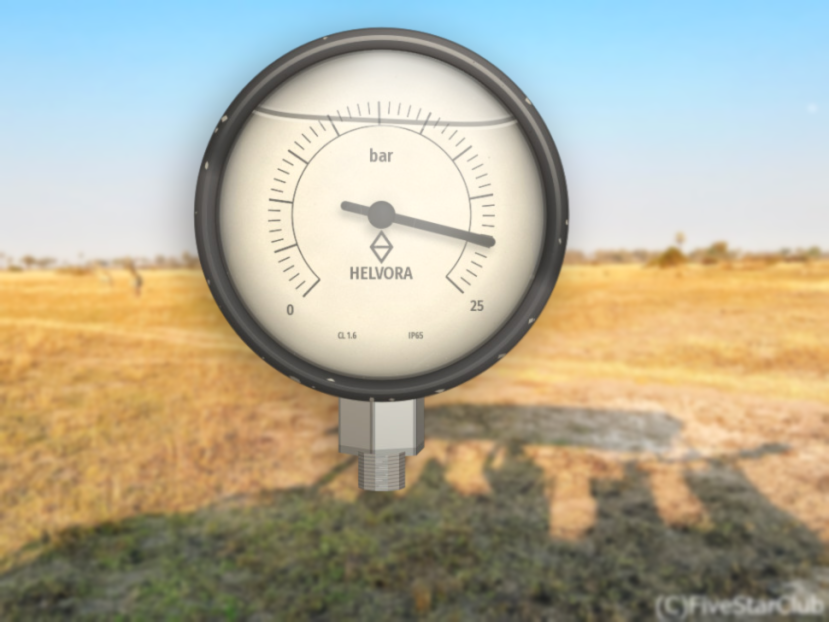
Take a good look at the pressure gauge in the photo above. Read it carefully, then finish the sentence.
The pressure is 22.25 bar
